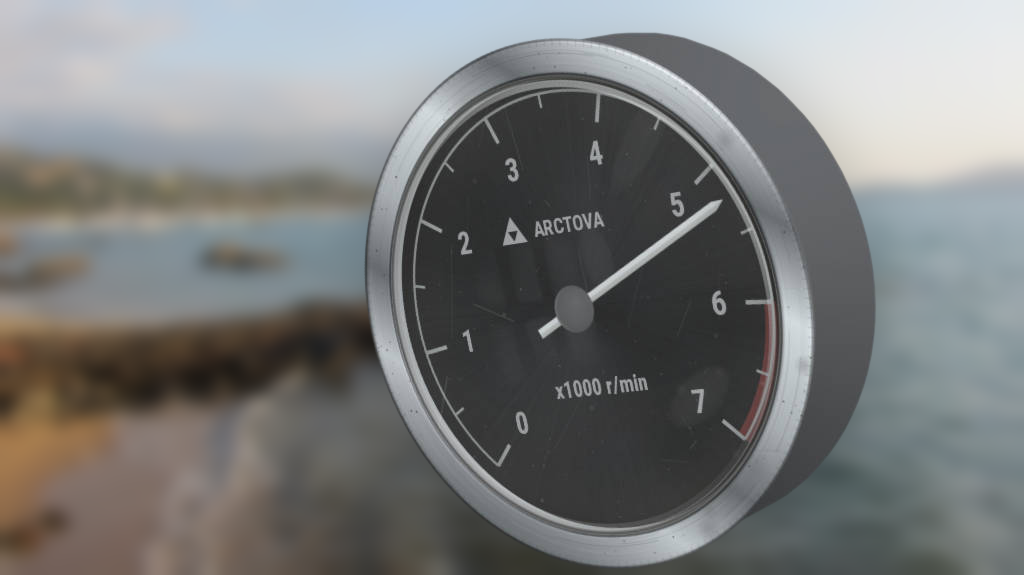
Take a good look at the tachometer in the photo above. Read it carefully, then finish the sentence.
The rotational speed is 5250 rpm
